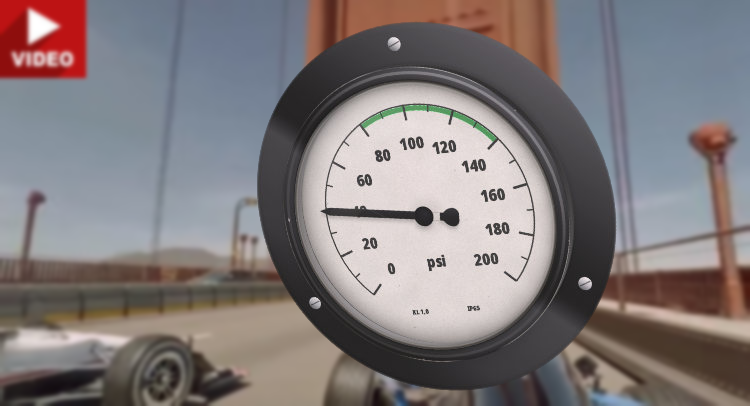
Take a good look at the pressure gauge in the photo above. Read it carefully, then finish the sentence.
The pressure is 40 psi
